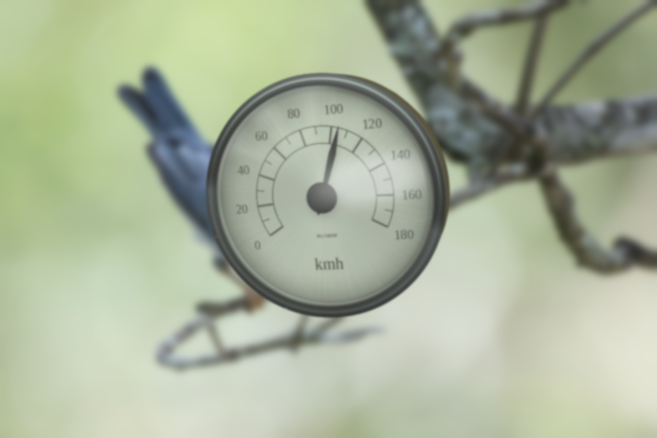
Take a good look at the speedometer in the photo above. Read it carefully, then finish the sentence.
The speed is 105 km/h
